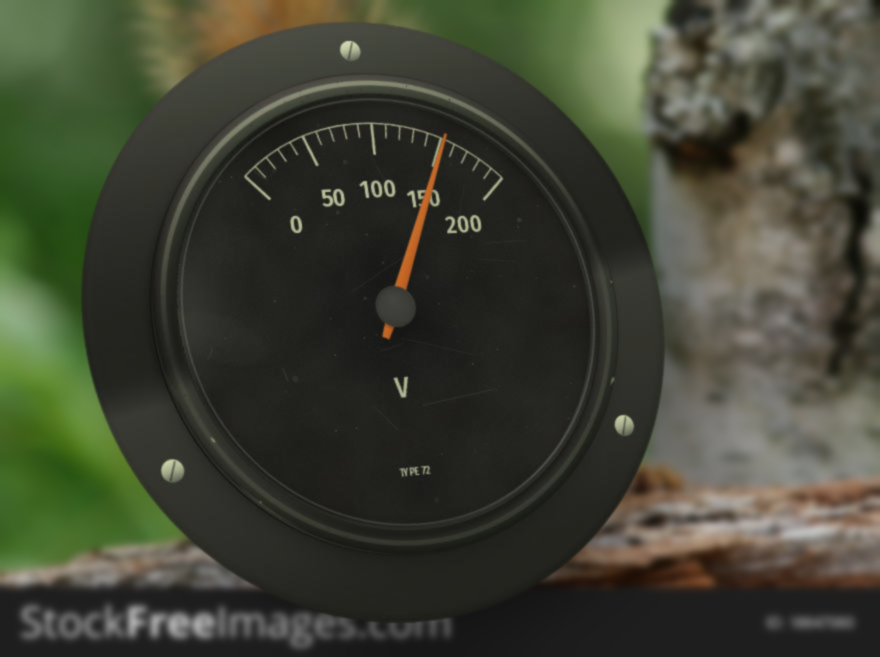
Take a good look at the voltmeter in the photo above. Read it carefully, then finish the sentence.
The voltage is 150 V
